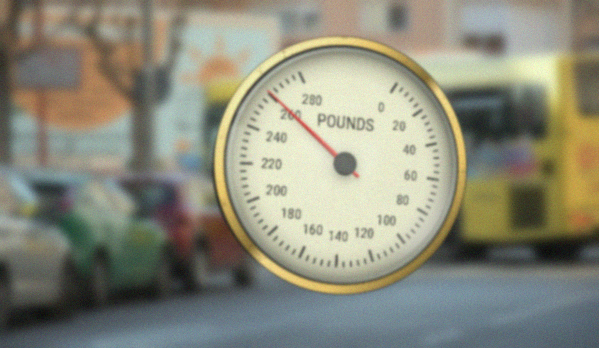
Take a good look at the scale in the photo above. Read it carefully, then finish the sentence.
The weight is 260 lb
